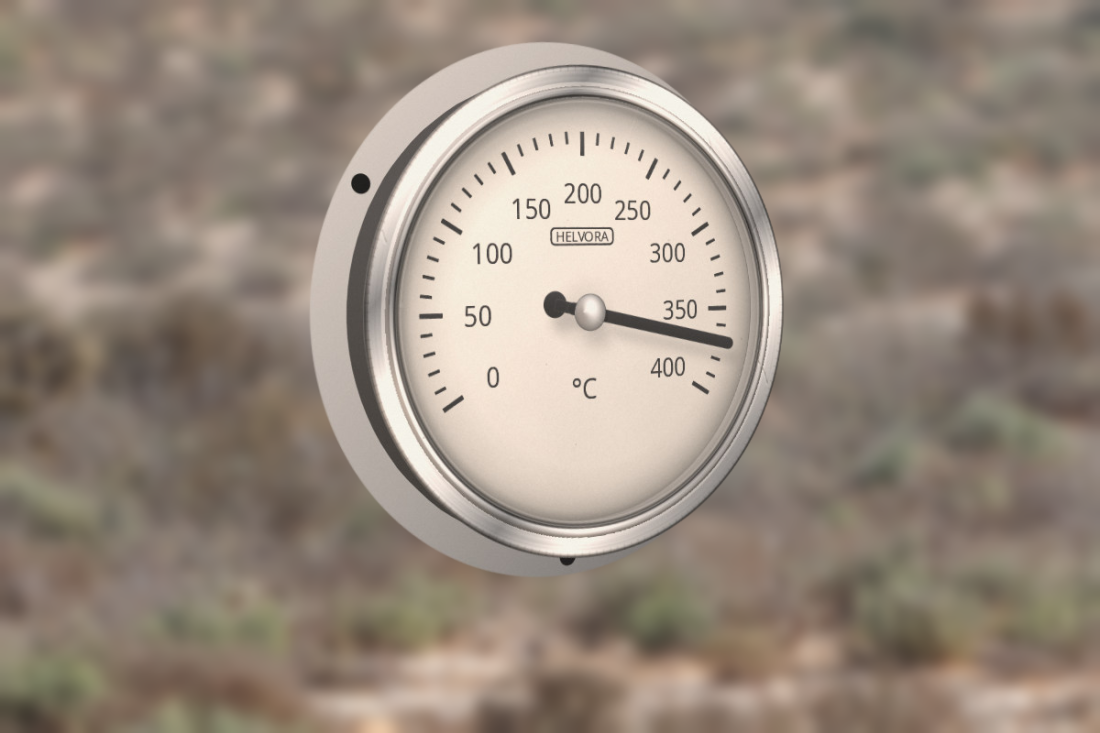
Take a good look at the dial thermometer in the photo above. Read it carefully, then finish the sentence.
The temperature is 370 °C
